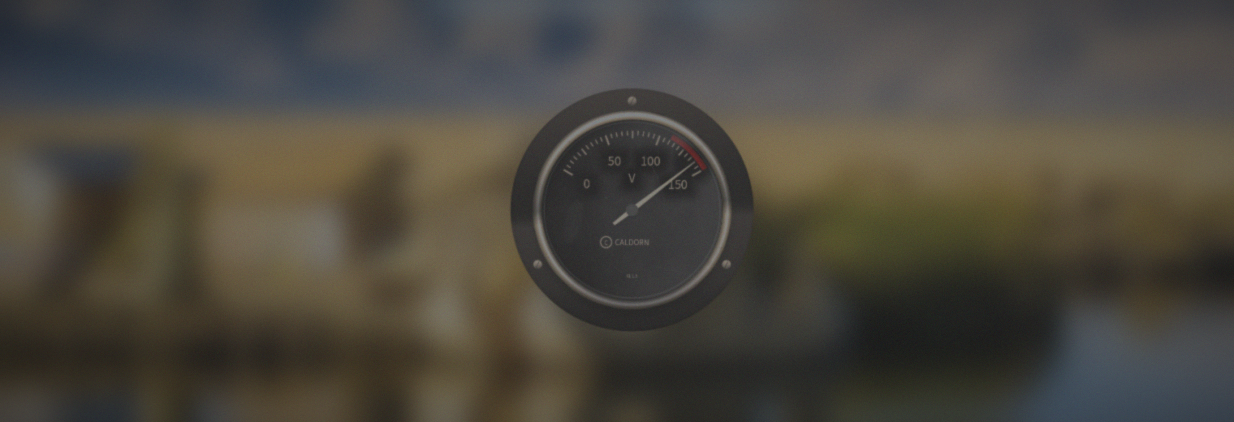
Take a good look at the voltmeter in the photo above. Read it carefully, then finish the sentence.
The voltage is 140 V
